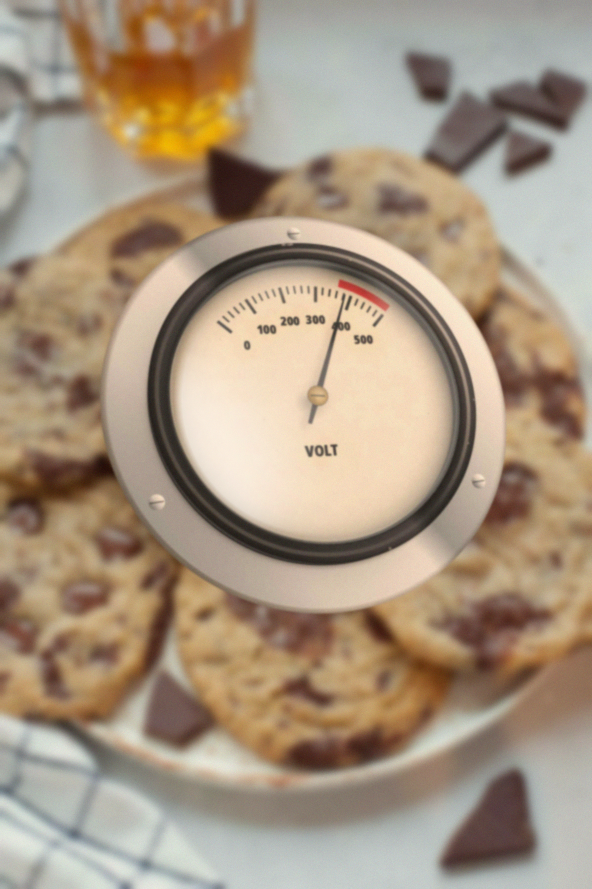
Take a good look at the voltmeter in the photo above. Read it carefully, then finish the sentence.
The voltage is 380 V
